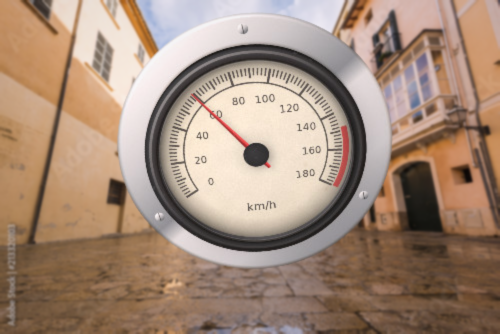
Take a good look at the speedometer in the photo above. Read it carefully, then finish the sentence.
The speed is 60 km/h
